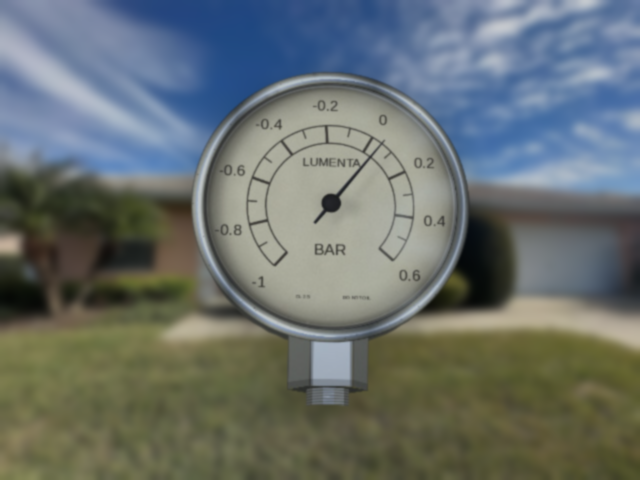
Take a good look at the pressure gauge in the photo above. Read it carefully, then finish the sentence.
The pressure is 0.05 bar
